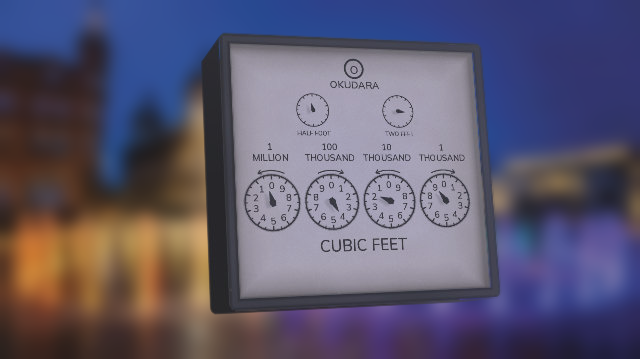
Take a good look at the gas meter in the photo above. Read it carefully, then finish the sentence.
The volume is 41900 ft³
